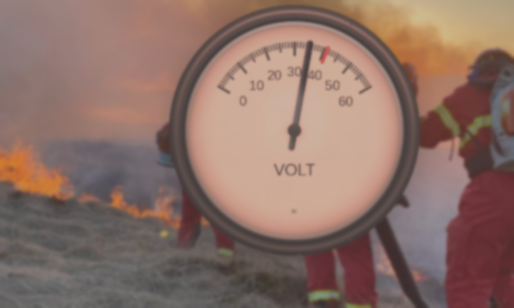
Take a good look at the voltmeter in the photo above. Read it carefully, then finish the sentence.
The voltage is 35 V
